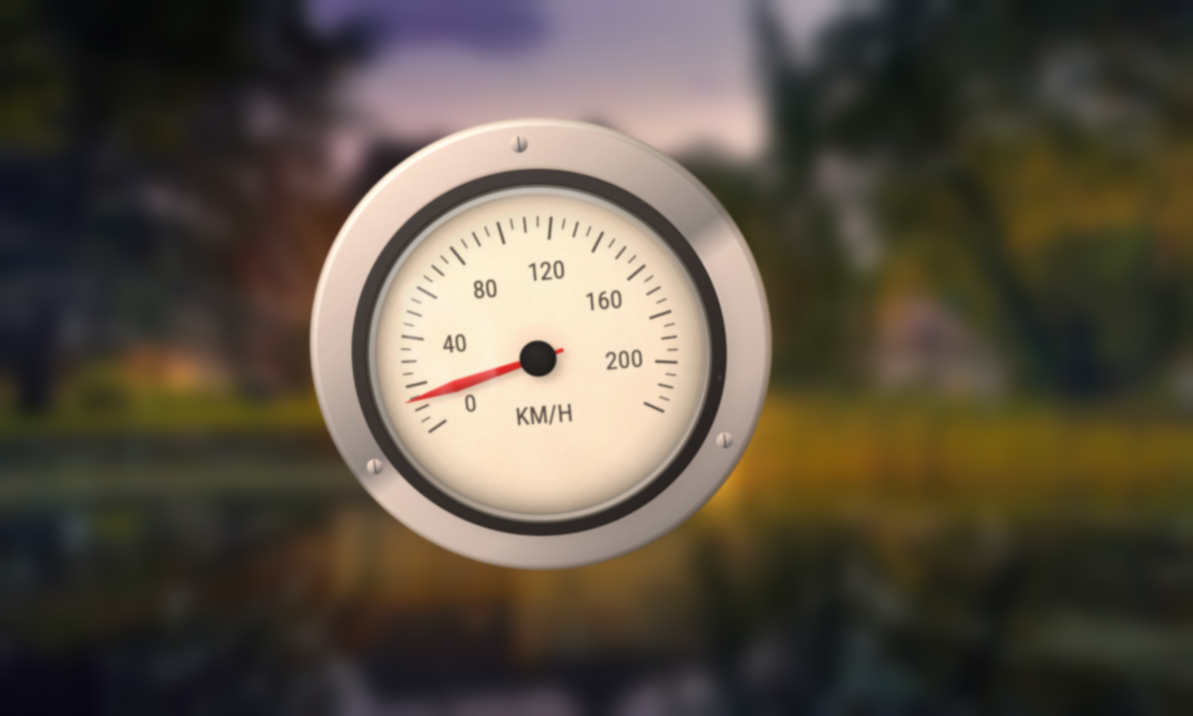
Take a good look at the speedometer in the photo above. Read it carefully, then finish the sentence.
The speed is 15 km/h
